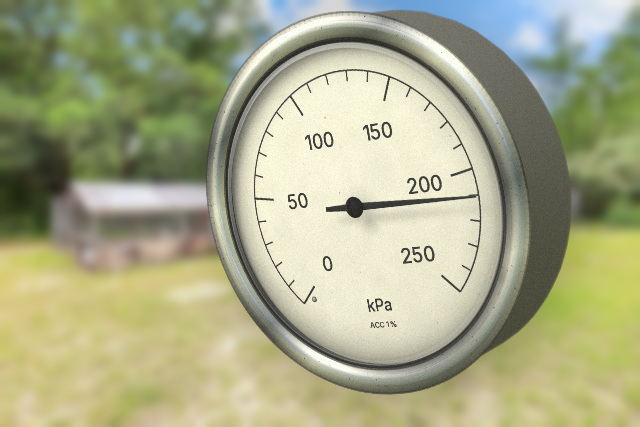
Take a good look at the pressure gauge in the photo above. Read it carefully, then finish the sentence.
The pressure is 210 kPa
